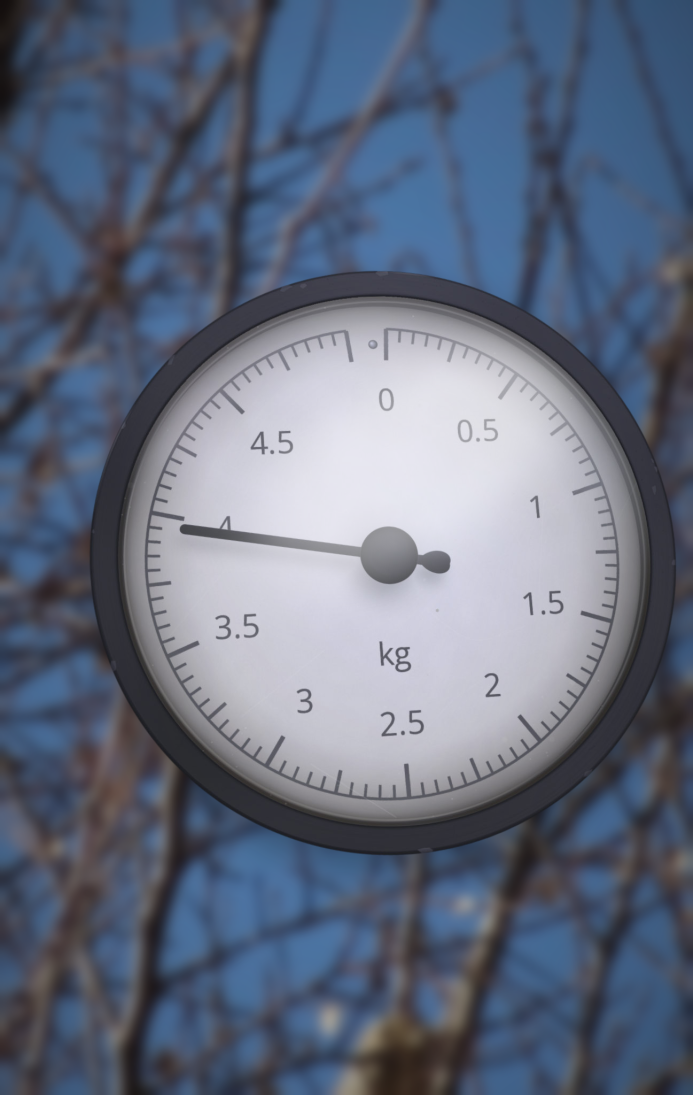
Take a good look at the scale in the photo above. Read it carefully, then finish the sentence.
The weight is 3.95 kg
